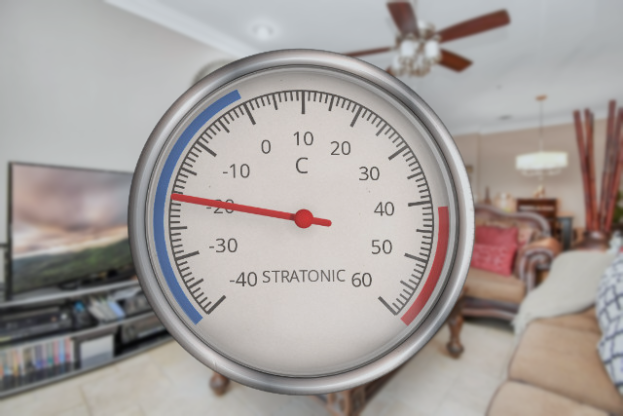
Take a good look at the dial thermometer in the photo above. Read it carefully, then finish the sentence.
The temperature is -20 °C
